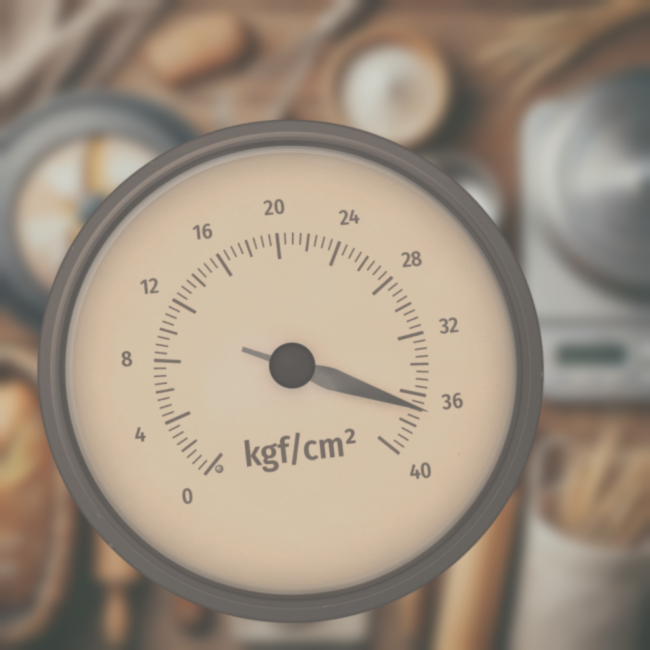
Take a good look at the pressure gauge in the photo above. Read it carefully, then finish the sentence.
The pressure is 37 kg/cm²
